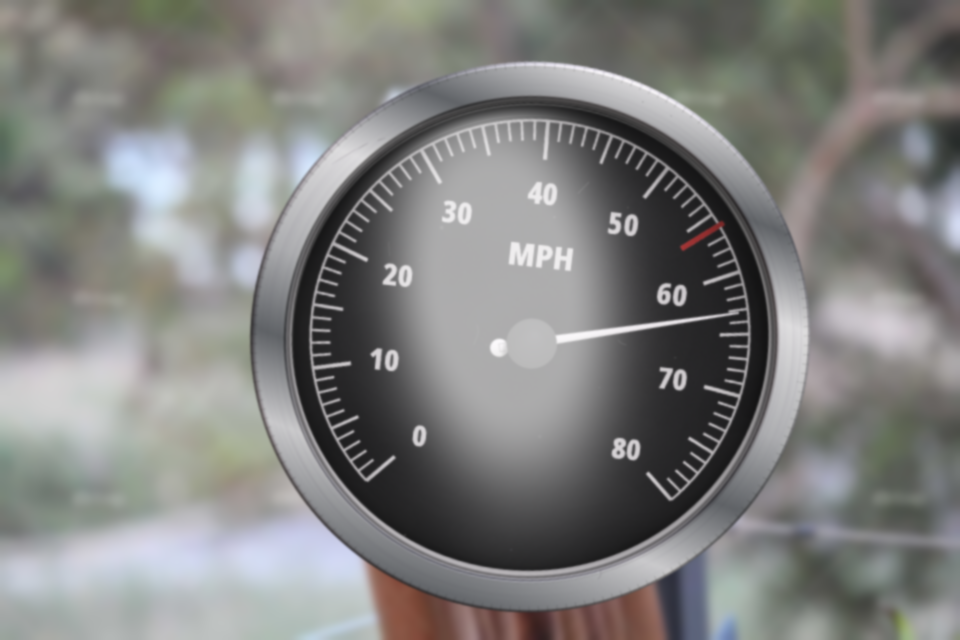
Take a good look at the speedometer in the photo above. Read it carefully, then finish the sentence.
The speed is 63 mph
